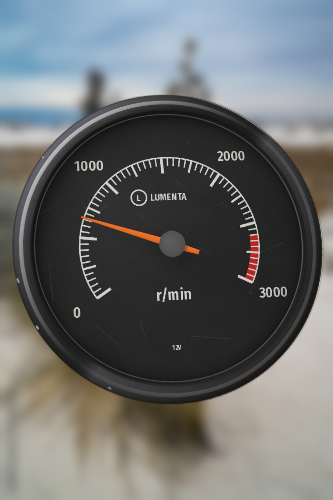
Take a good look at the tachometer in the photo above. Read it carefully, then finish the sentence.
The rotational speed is 650 rpm
